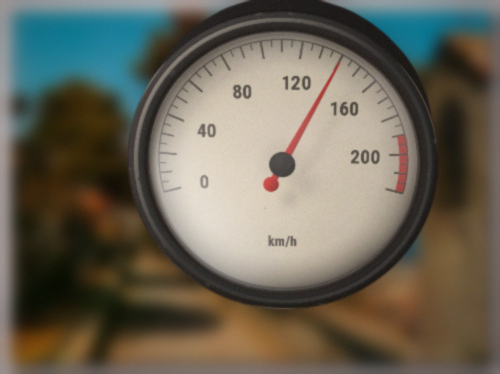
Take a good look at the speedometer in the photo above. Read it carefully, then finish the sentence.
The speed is 140 km/h
